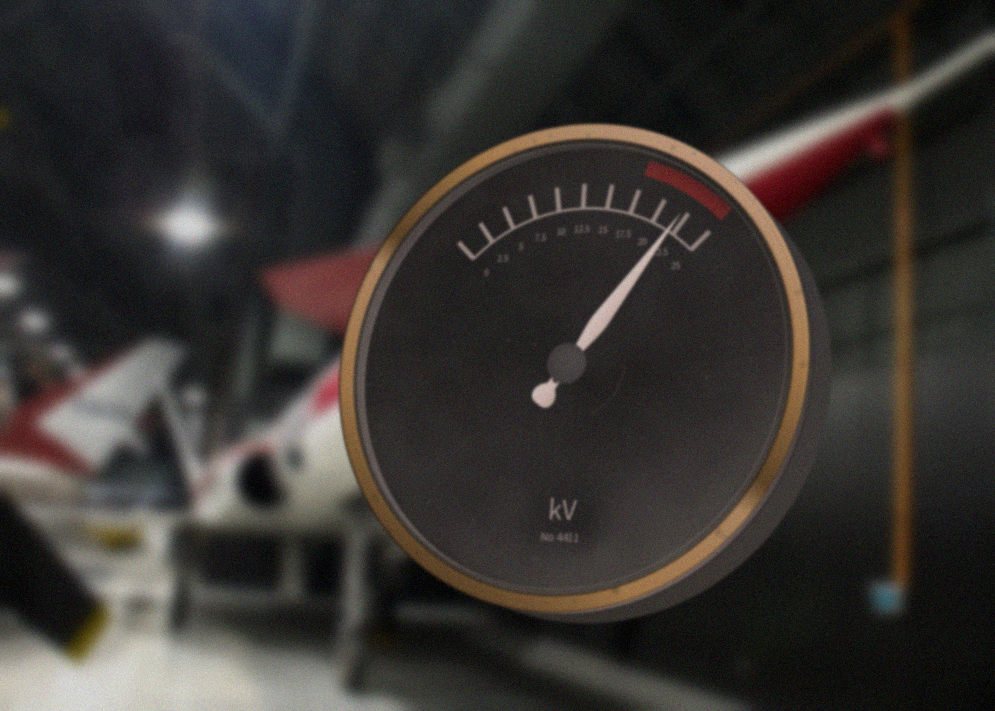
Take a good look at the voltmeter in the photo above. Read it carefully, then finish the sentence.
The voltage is 22.5 kV
